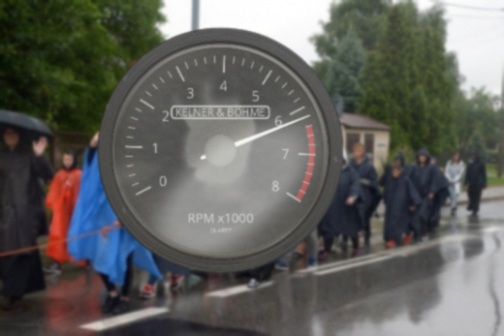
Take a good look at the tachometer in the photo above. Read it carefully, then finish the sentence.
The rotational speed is 6200 rpm
